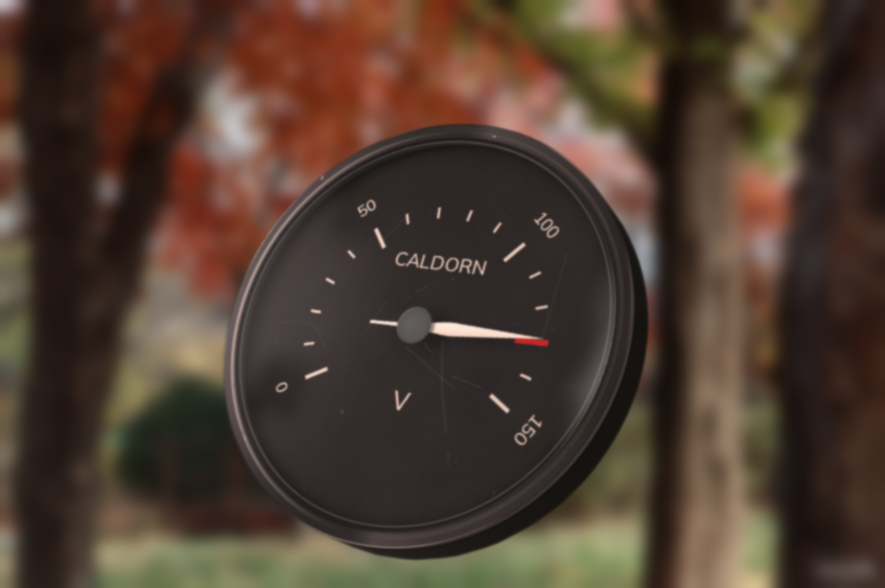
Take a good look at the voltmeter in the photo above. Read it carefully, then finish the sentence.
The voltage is 130 V
